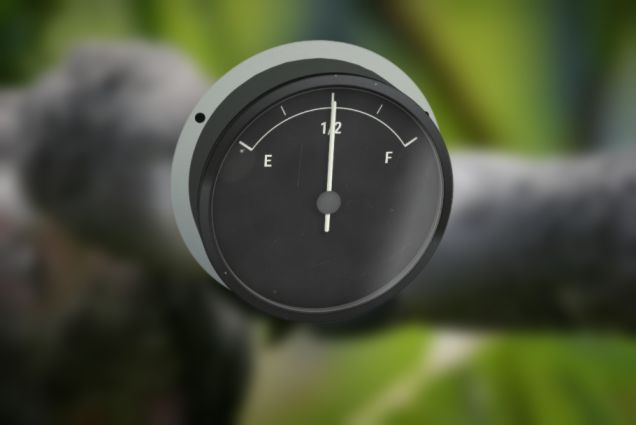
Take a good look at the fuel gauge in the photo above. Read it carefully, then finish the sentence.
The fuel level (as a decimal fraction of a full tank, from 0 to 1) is 0.5
